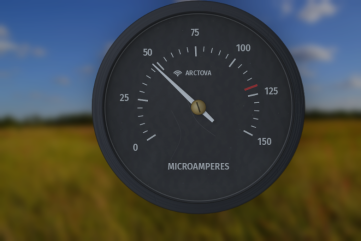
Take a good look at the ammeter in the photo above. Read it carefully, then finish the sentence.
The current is 47.5 µA
